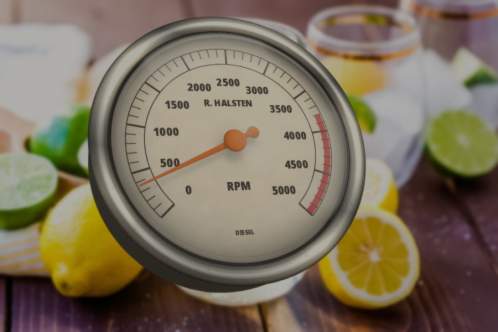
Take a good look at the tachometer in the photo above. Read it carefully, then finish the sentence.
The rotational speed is 350 rpm
